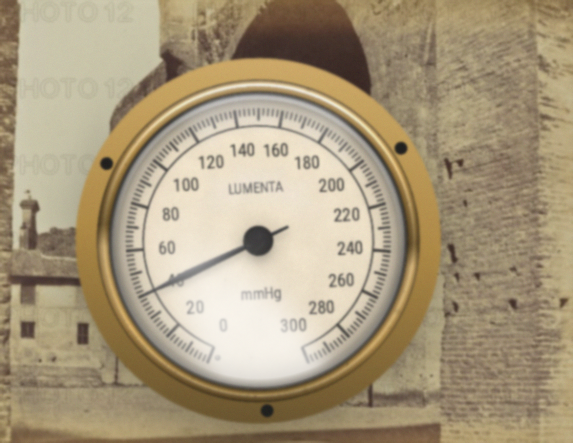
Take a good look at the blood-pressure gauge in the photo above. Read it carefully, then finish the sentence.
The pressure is 40 mmHg
